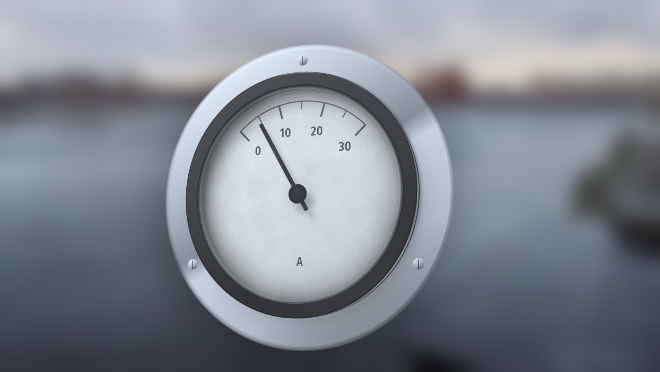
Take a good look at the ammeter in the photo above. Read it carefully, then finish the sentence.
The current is 5 A
